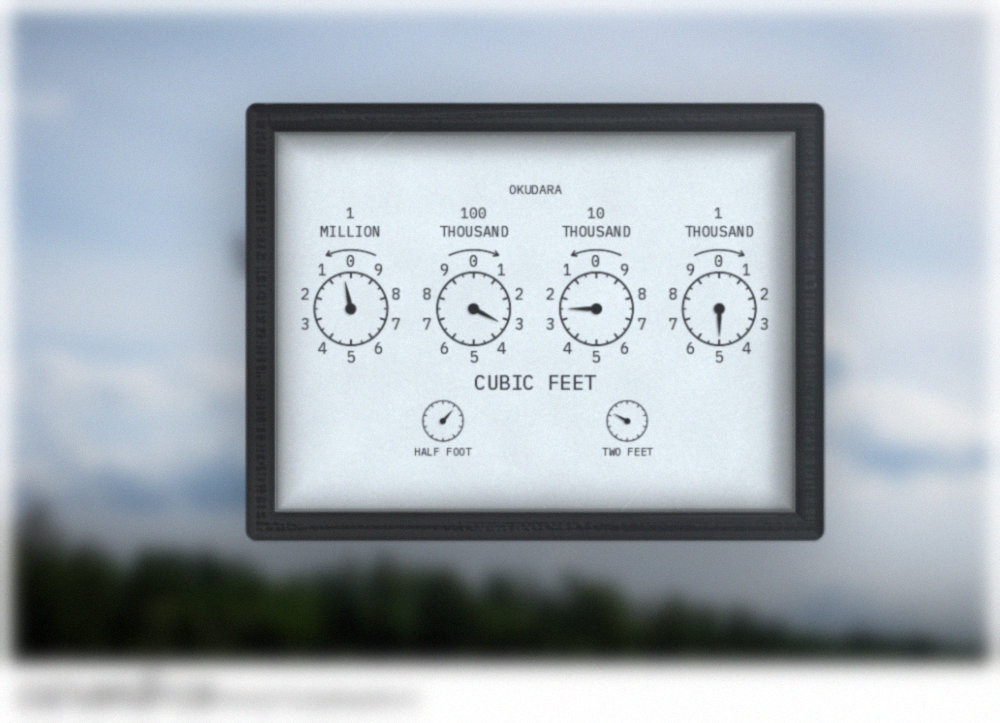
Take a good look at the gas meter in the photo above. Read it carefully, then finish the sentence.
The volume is 32500 ft³
